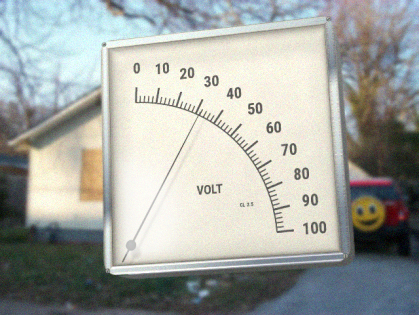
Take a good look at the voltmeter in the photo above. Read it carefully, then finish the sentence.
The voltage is 32 V
